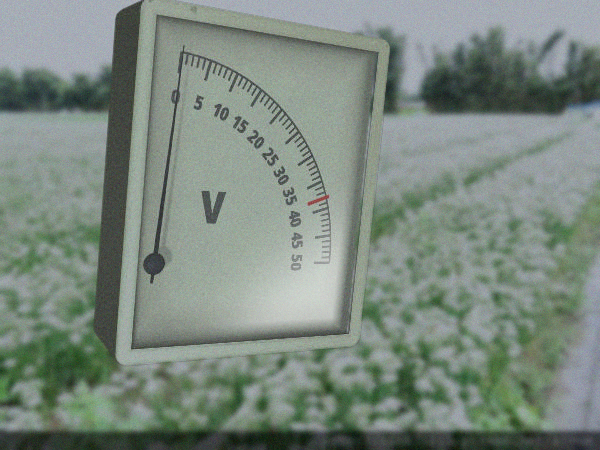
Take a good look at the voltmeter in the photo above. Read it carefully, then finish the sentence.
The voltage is 0 V
